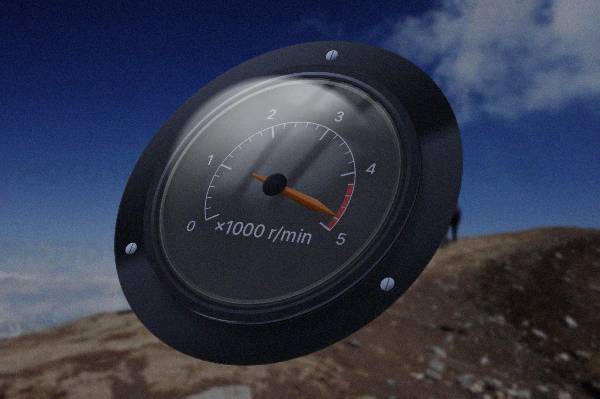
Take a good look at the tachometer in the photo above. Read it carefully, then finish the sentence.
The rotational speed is 4800 rpm
